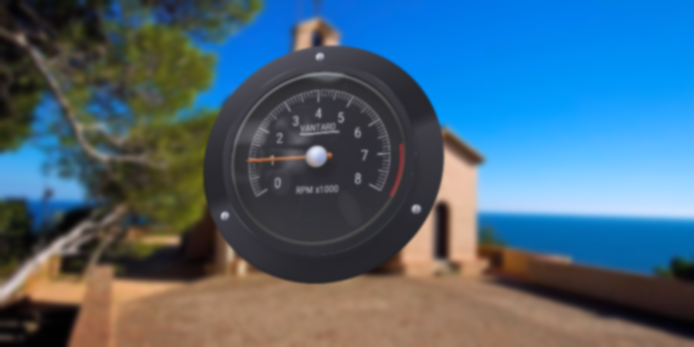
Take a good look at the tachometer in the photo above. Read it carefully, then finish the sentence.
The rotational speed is 1000 rpm
